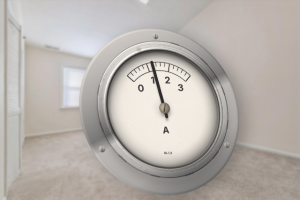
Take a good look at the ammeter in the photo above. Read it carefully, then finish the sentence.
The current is 1.2 A
